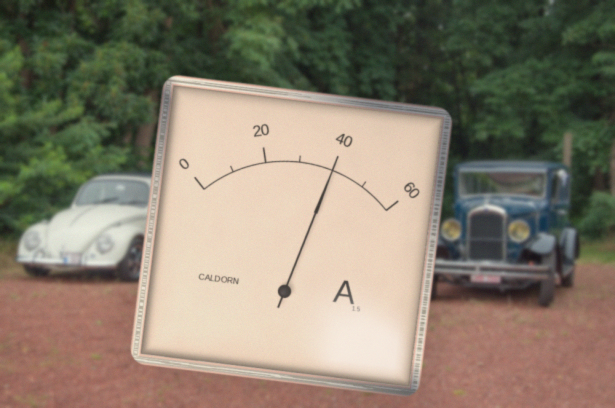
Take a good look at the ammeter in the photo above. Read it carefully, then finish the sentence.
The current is 40 A
